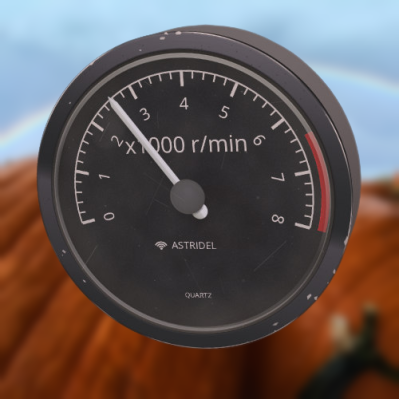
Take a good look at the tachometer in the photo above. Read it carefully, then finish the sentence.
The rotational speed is 2600 rpm
